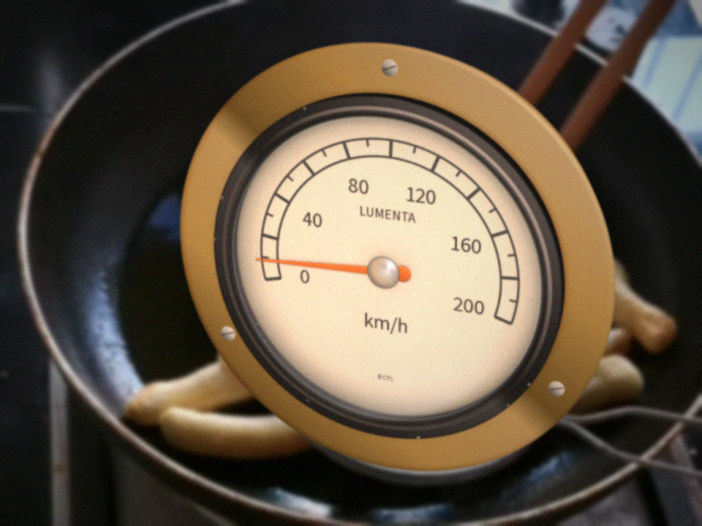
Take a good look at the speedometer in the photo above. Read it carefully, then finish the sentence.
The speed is 10 km/h
